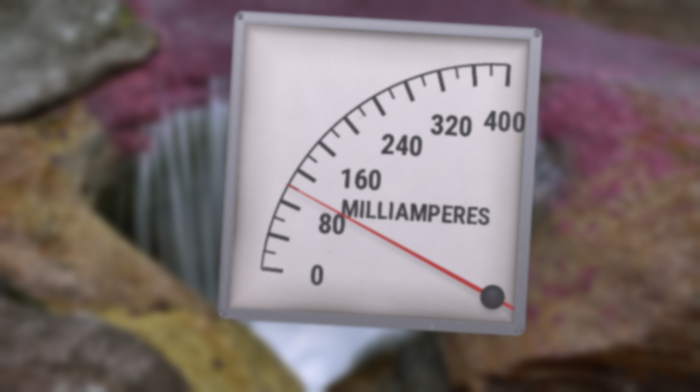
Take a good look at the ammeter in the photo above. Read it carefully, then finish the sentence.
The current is 100 mA
